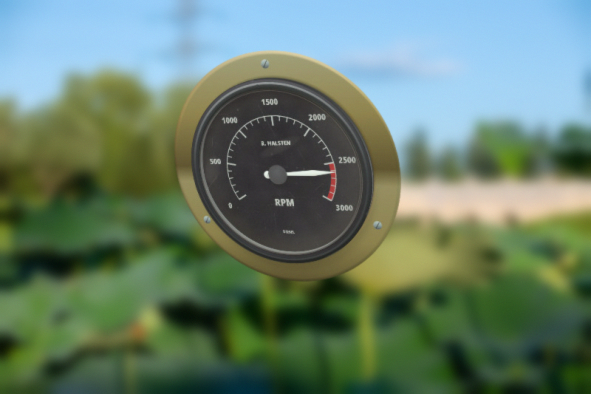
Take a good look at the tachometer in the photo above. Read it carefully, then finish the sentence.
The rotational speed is 2600 rpm
